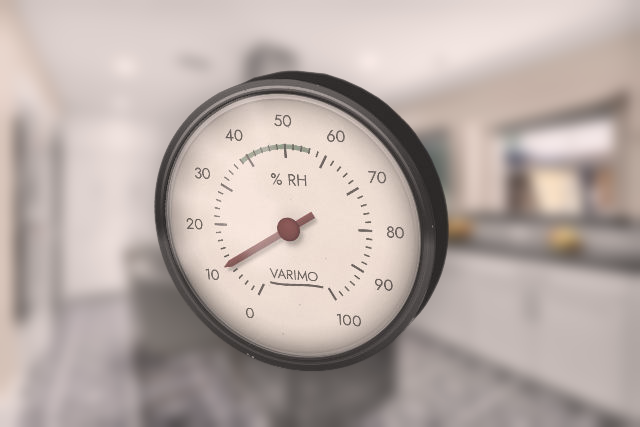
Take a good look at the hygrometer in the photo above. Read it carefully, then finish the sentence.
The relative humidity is 10 %
